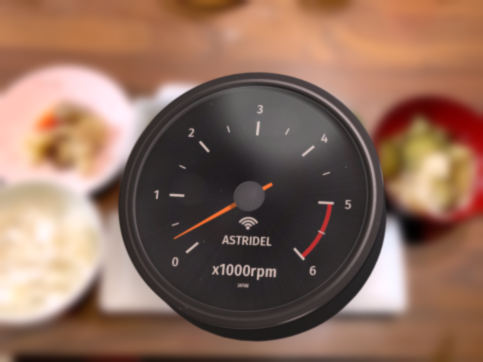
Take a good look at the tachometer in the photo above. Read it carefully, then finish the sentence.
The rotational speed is 250 rpm
